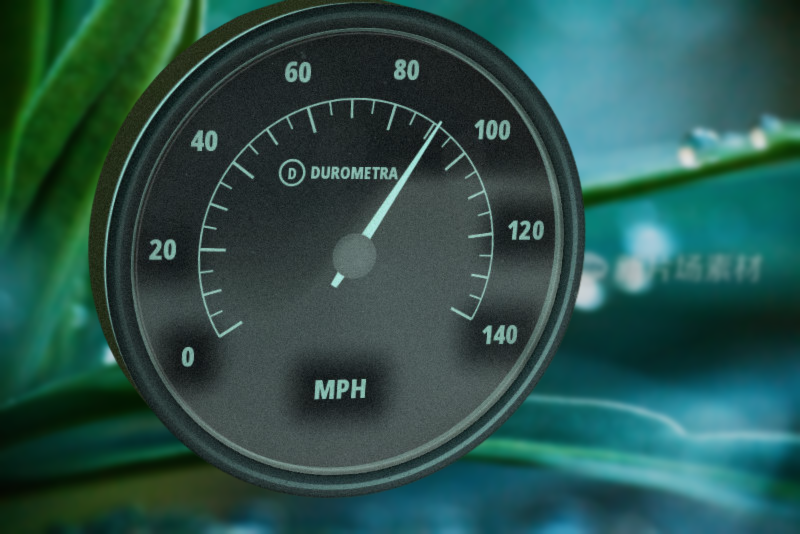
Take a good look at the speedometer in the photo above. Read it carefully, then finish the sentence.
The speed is 90 mph
